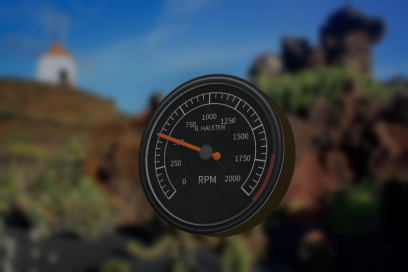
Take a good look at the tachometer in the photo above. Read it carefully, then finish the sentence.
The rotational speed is 500 rpm
